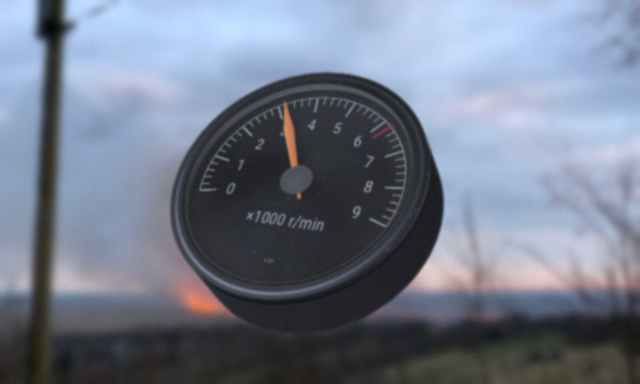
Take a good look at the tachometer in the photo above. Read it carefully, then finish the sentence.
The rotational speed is 3200 rpm
